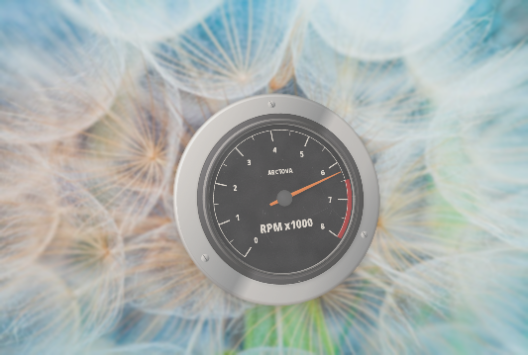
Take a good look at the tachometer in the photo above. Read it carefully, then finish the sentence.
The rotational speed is 6250 rpm
